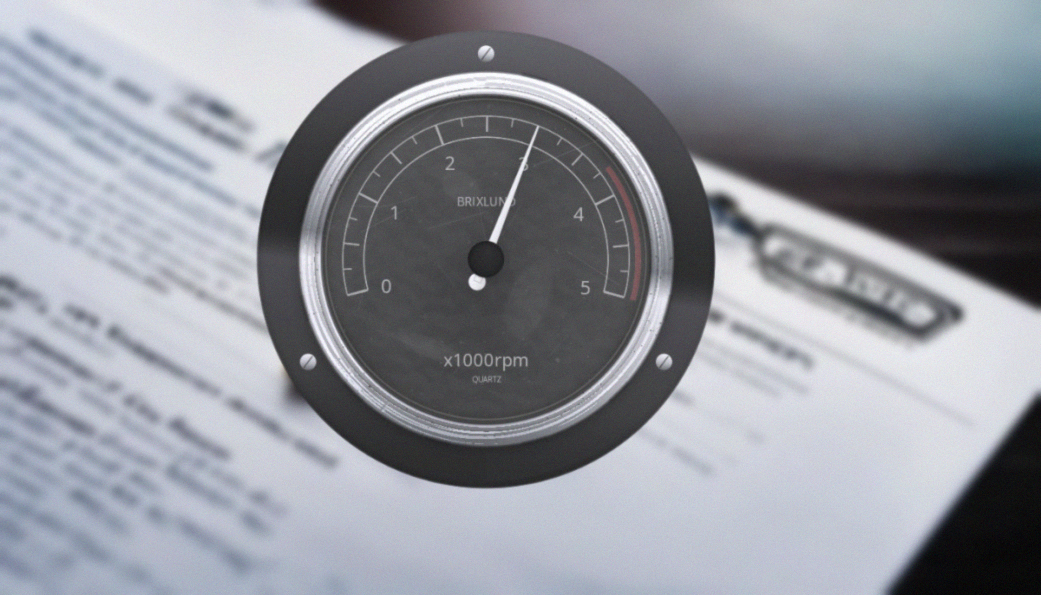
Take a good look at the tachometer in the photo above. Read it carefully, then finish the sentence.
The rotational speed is 3000 rpm
